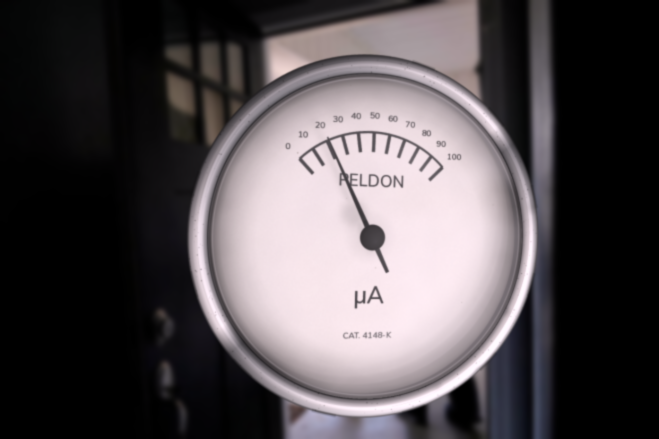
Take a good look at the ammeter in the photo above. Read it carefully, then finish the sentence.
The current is 20 µA
